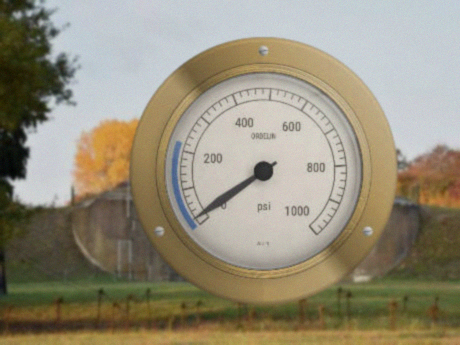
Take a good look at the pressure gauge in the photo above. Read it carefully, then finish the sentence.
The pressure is 20 psi
